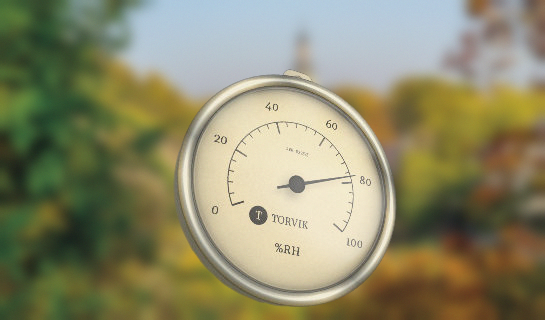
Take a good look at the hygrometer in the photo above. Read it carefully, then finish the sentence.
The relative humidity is 78 %
